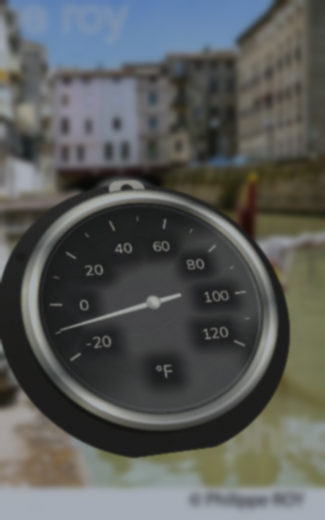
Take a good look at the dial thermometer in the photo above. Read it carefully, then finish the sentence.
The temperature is -10 °F
